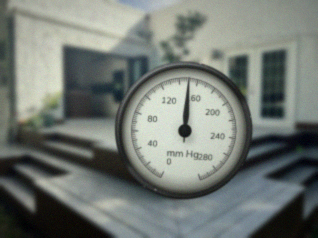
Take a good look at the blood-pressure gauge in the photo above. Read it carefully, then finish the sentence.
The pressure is 150 mmHg
